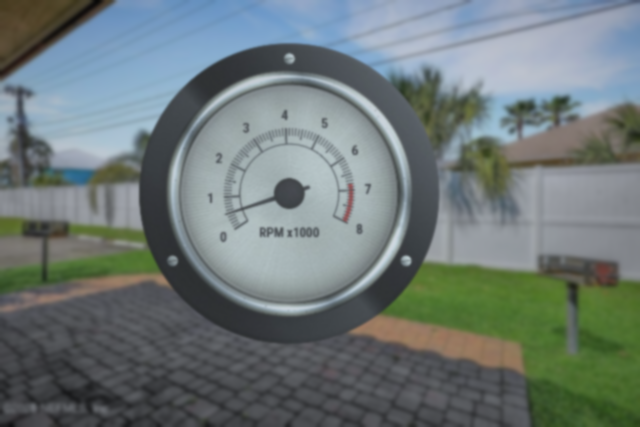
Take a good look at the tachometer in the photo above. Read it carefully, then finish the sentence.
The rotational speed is 500 rpm
